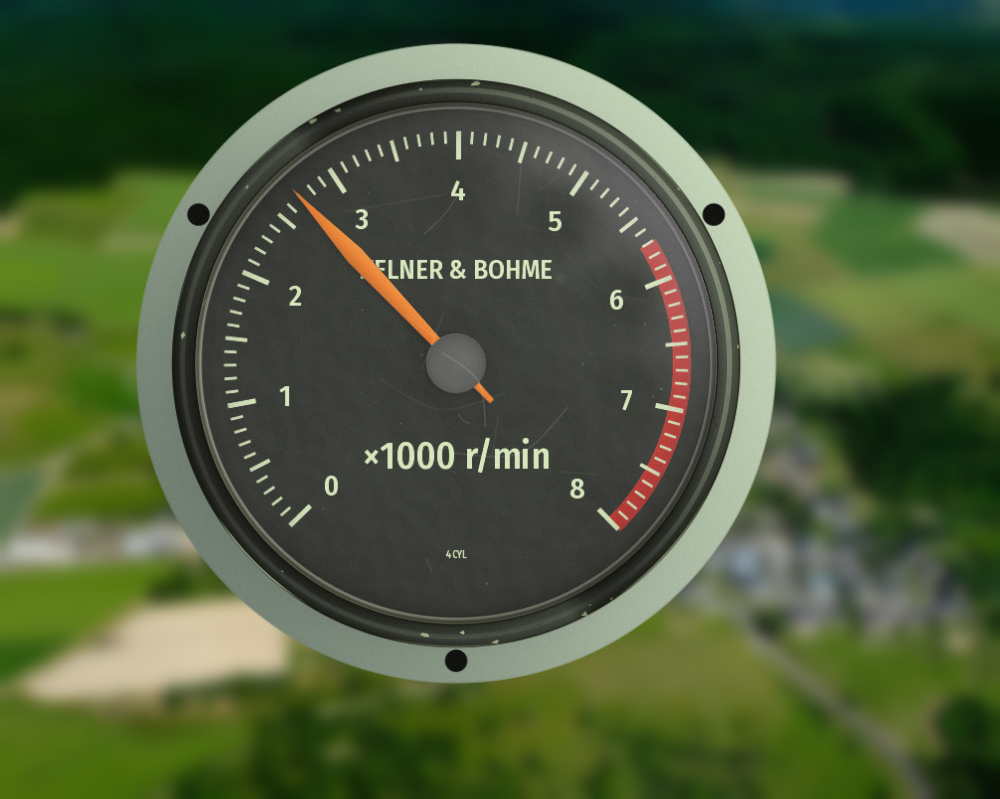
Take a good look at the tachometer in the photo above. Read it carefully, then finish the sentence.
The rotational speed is 2700 rpm
